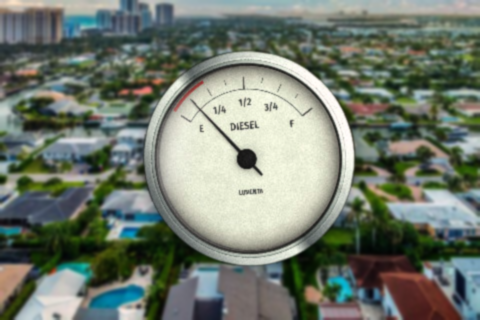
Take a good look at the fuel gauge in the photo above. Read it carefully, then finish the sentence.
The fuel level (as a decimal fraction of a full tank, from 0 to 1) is 0.125
